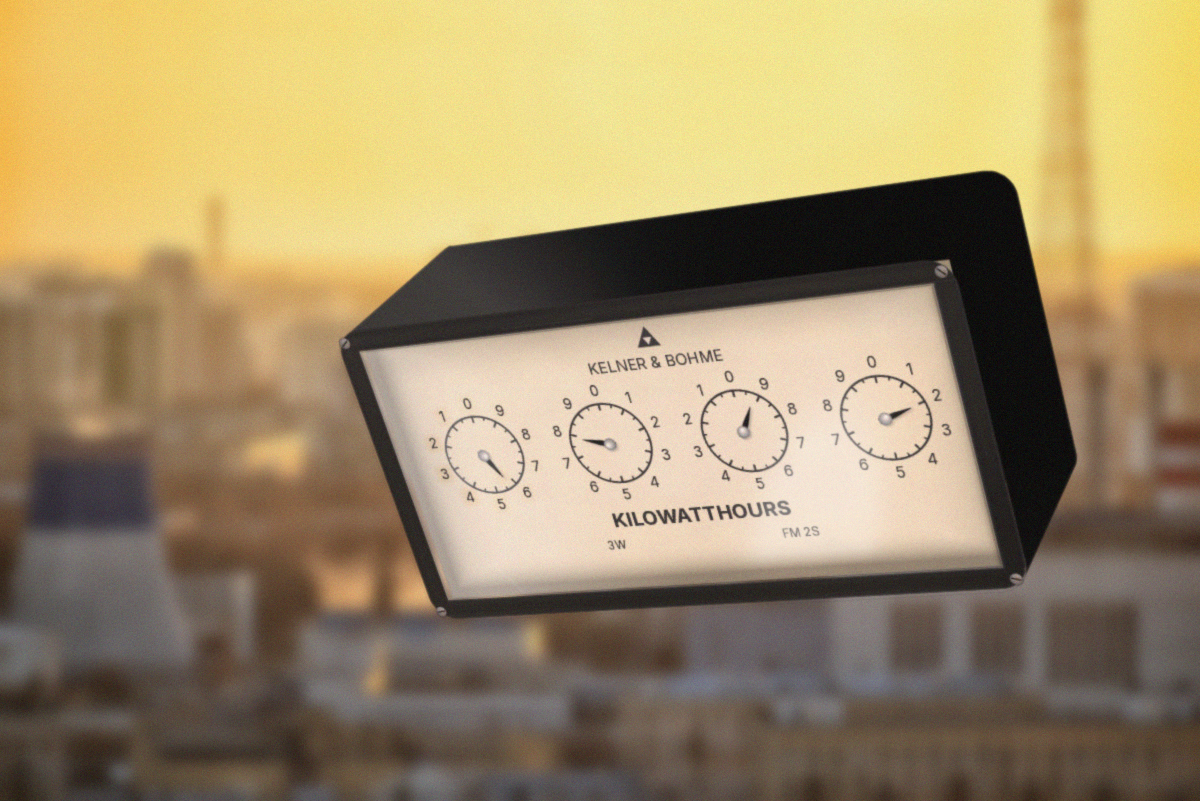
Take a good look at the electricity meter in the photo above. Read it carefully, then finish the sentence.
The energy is 5792 kWh
